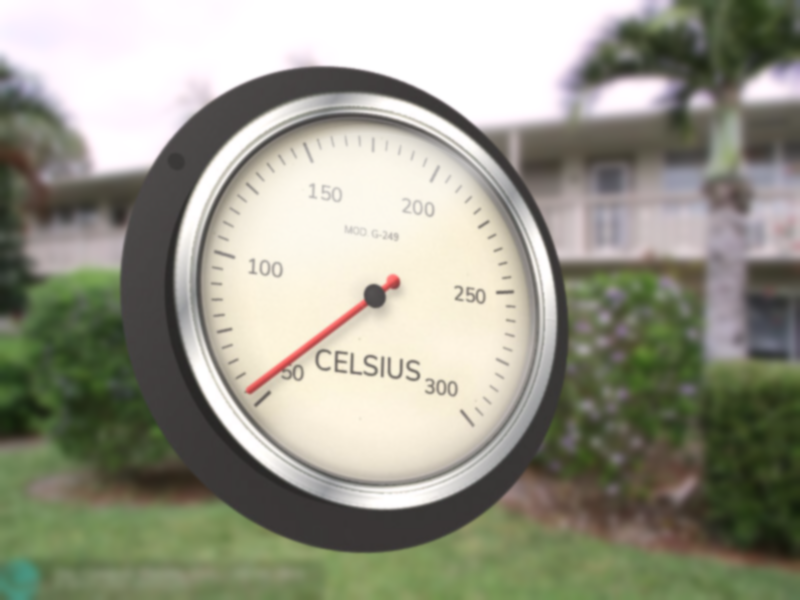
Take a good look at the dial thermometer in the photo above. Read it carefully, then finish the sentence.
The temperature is 55 °C
